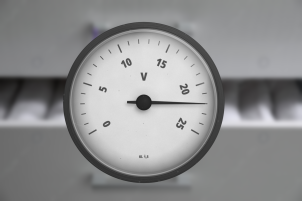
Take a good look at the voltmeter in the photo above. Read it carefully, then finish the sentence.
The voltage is 22 V
